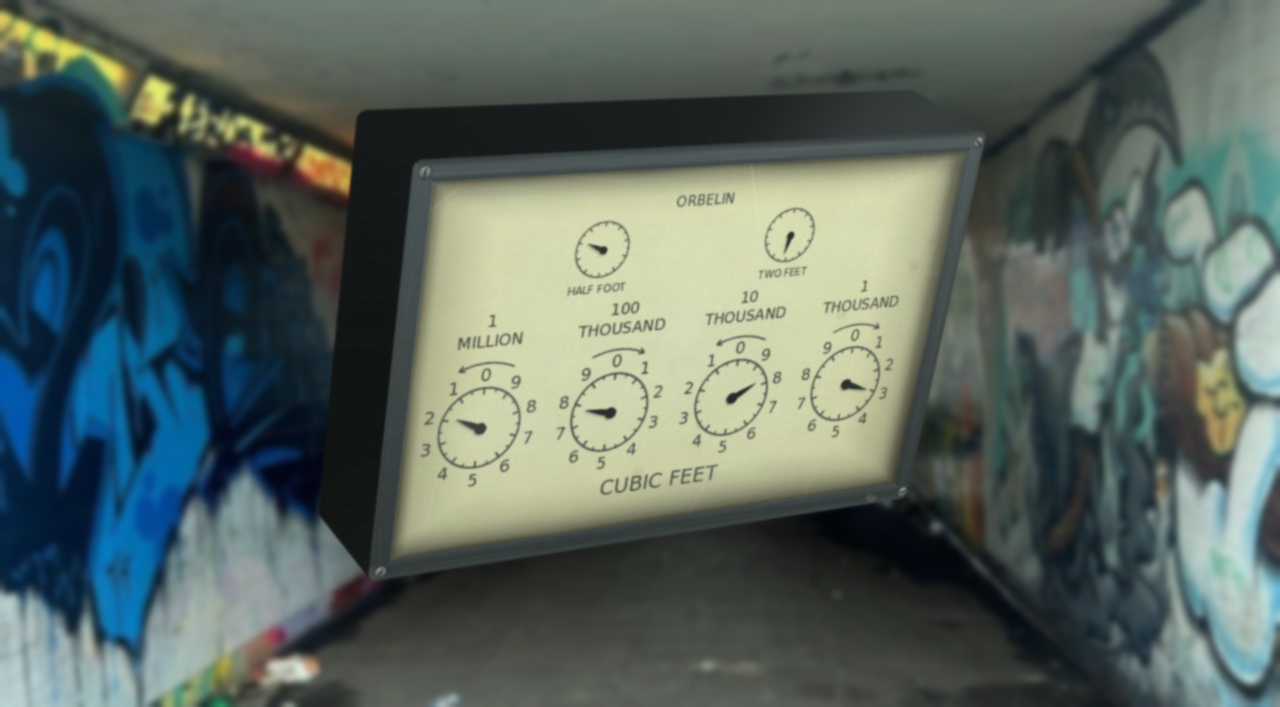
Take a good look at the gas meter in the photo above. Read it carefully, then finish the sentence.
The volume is 178300 ft³
